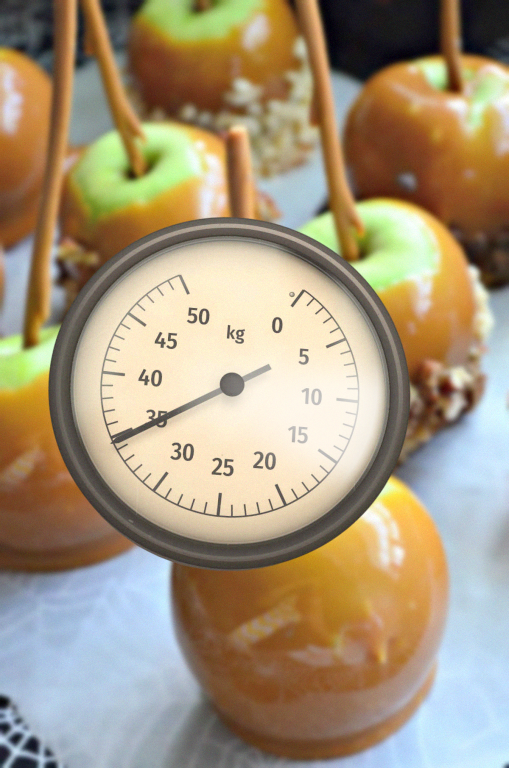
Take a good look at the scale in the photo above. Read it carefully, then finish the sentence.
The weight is 34.5 kg
